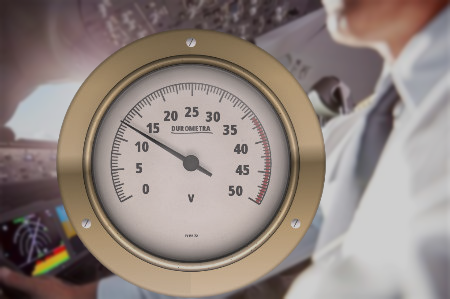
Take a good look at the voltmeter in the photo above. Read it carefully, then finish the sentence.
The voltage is 12.5 V
